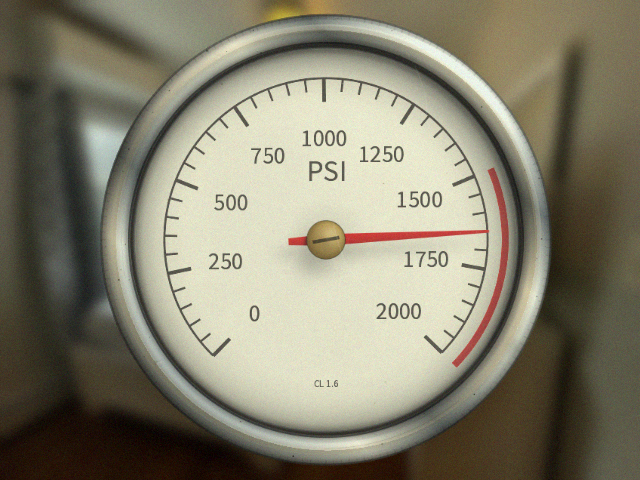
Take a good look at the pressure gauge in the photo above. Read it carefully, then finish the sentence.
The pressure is 1650 psi
